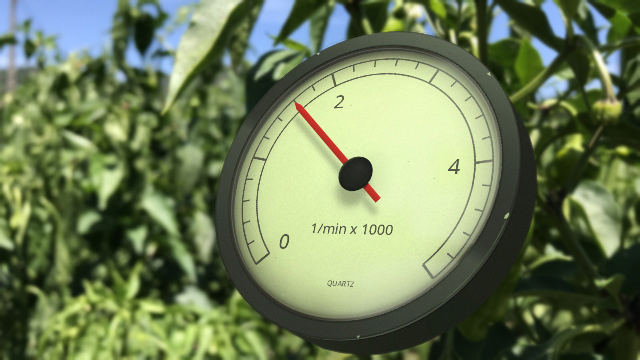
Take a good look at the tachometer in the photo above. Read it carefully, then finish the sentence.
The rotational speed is 1600 rpm
